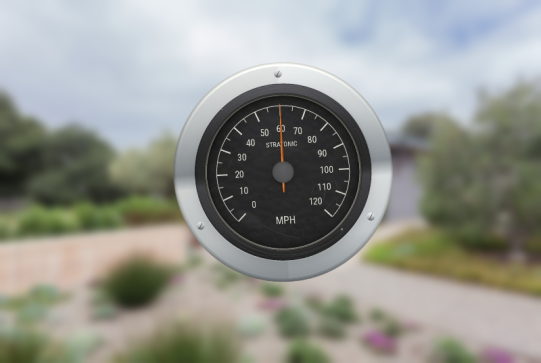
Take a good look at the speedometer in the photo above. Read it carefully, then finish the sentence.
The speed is 60 mph
